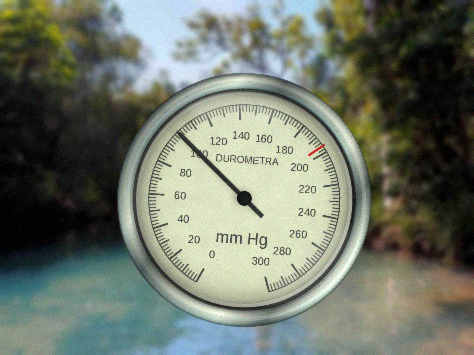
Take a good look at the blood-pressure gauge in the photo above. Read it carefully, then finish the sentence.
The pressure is 100 mmHg
